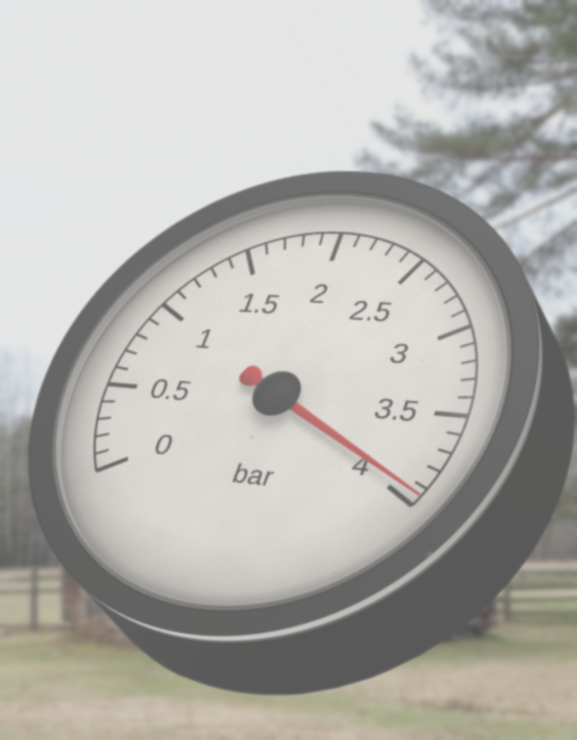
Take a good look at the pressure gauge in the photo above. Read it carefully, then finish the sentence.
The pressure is 3.95 bar
